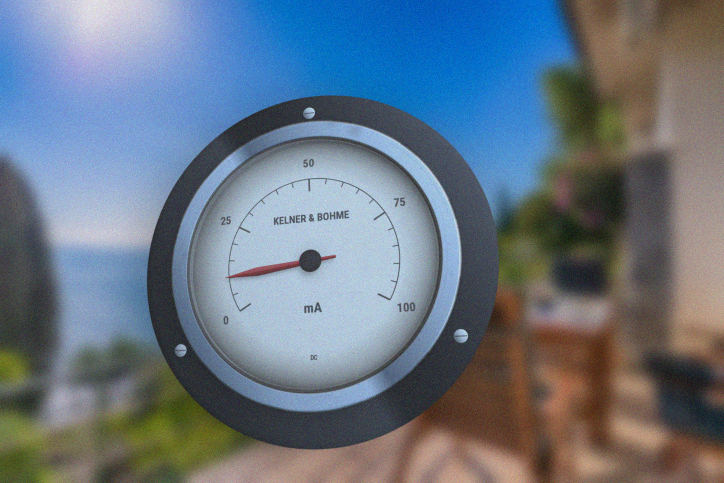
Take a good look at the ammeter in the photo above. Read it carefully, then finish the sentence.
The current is 10 mA
